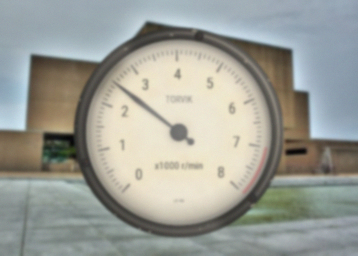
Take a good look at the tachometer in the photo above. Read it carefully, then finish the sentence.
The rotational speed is 2500 rpm
